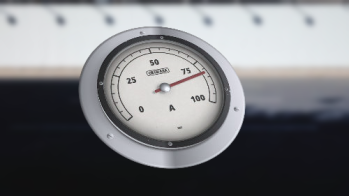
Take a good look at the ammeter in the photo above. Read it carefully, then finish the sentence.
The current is 82.5 A
